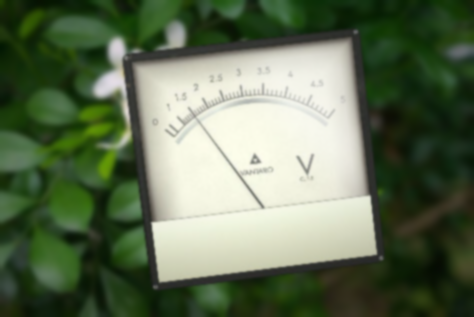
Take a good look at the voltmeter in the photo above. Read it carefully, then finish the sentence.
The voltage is 1.5 V
